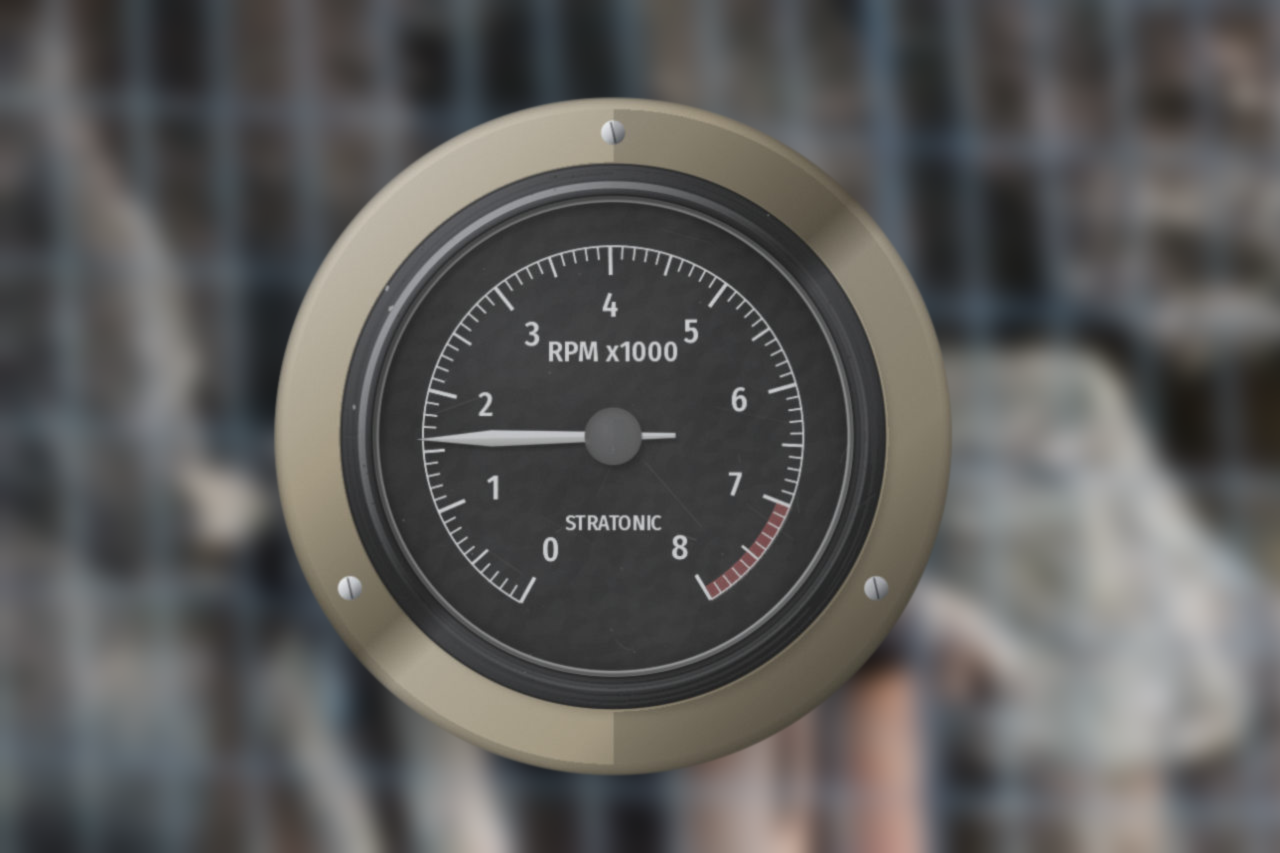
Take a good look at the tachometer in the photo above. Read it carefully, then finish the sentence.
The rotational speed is 1600 rpm
